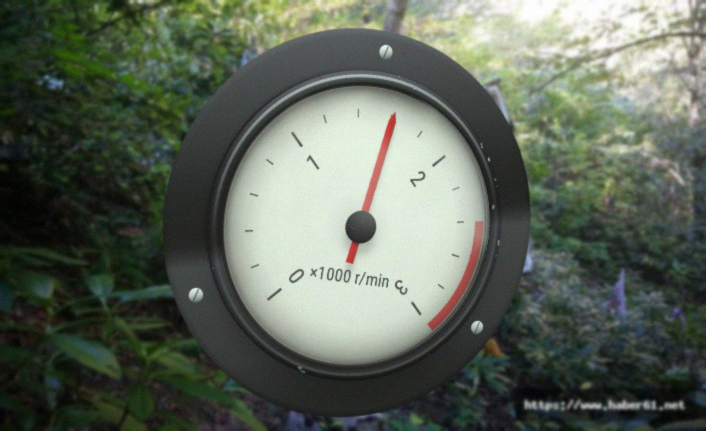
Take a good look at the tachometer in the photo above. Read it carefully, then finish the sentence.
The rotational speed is 1600 rpm
